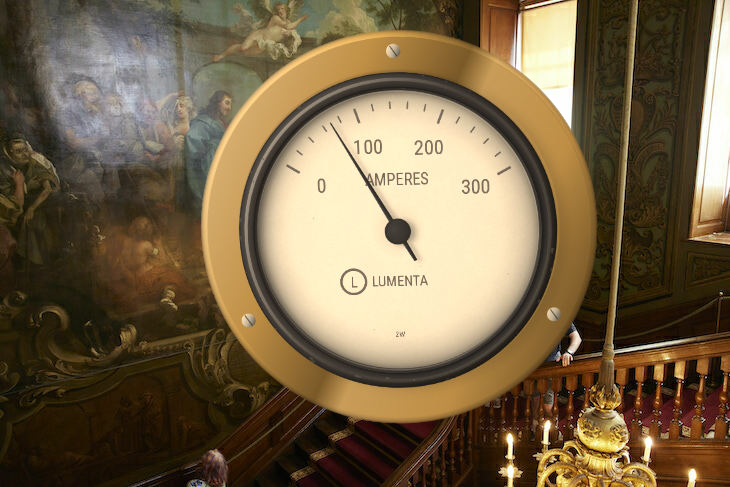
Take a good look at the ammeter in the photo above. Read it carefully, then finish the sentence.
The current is 70 A
